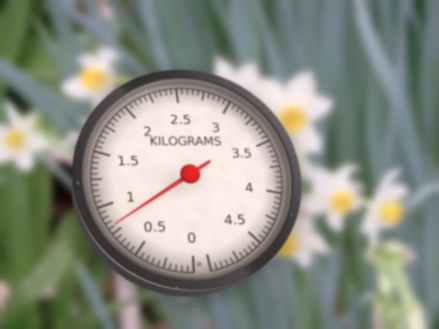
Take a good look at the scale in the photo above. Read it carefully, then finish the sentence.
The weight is 0.8 kg
